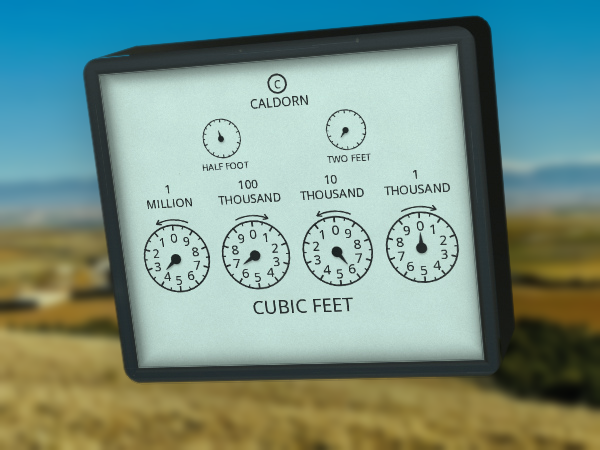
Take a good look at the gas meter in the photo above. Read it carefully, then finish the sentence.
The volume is 366000 ft³
